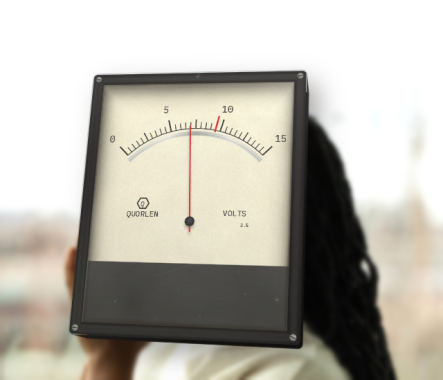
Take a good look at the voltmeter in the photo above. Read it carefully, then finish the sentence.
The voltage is 7 V
